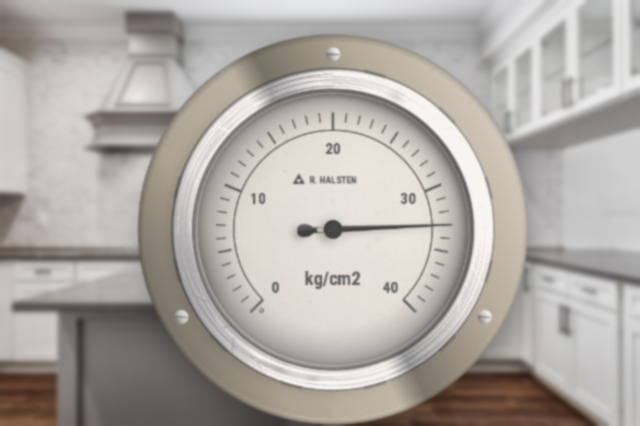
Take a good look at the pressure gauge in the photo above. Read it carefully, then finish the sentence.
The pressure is 33 kg/cm²
